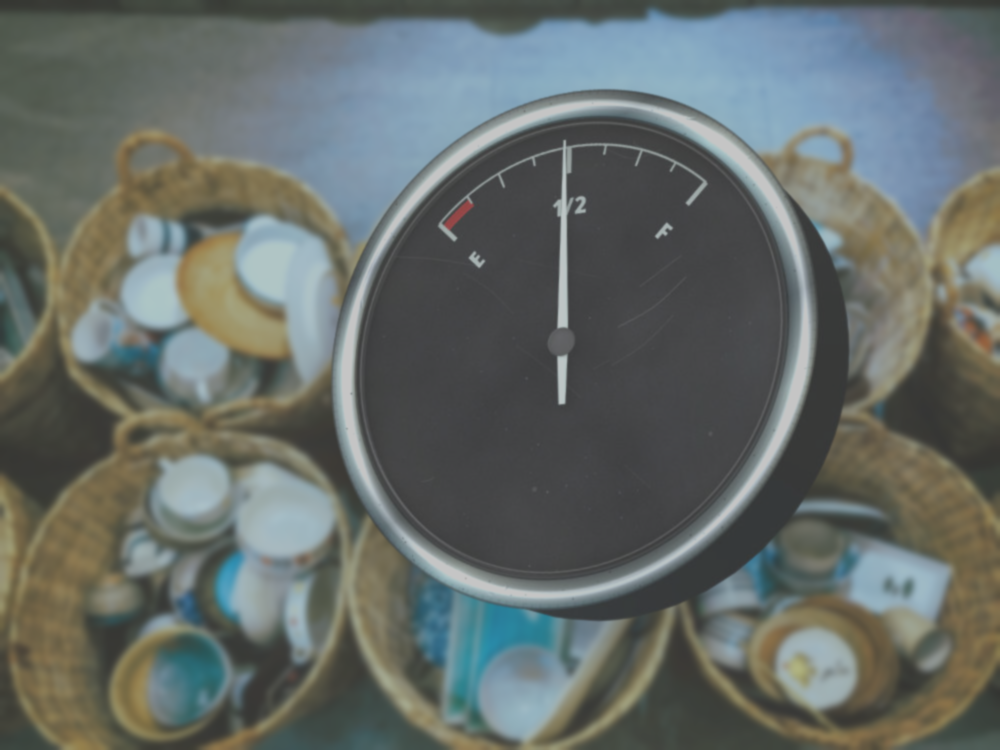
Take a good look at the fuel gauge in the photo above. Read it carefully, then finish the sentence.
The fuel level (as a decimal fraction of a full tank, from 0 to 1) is 0.5
